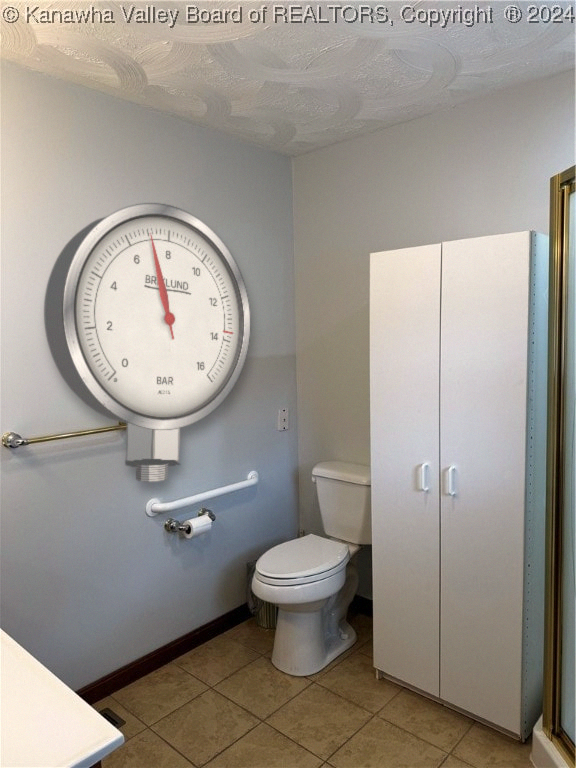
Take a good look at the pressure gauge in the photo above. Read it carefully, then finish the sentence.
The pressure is 7 bar
